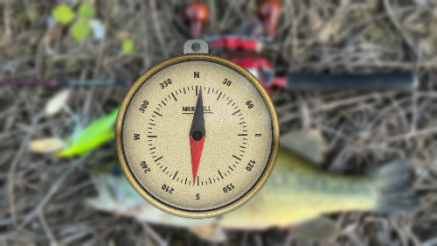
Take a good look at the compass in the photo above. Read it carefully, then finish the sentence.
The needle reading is 185 °
